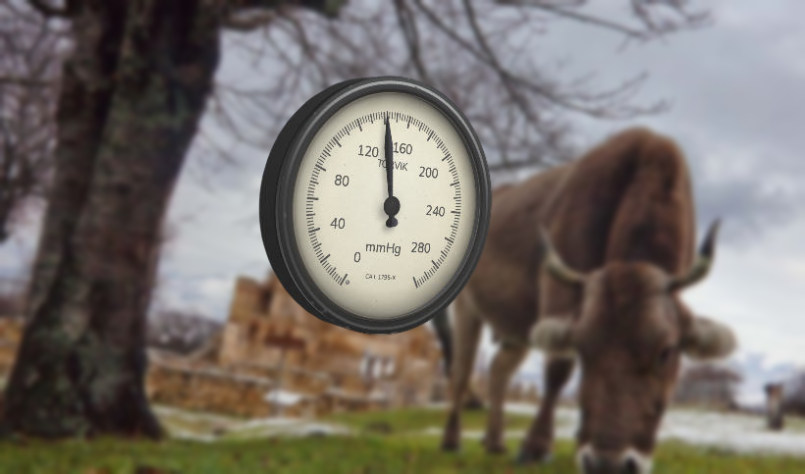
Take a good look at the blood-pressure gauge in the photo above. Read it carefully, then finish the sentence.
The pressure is 140 mmHg
